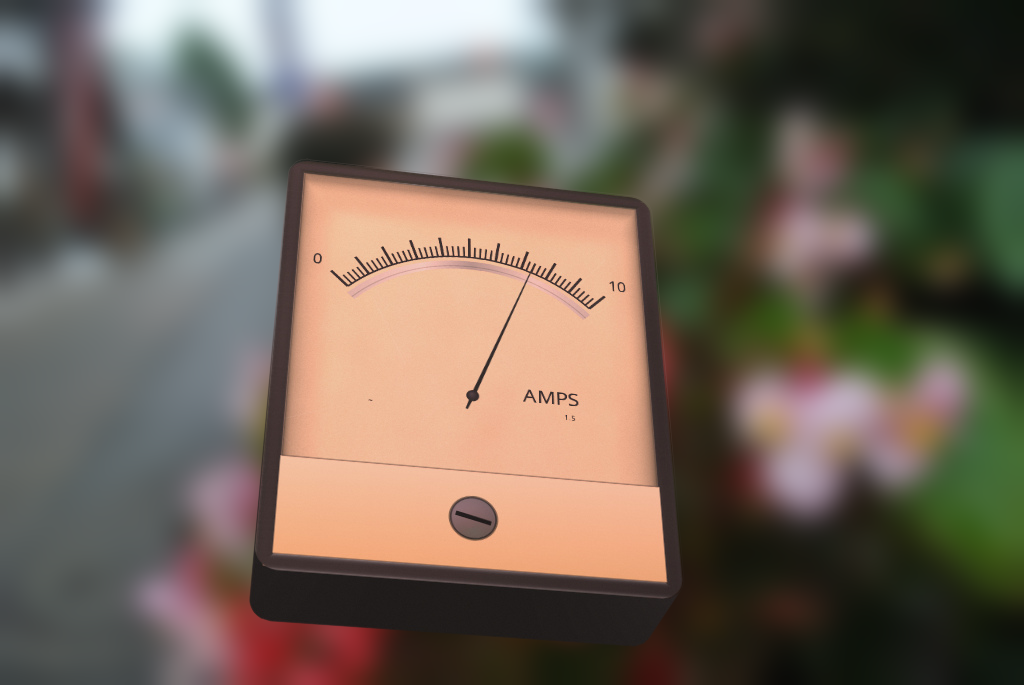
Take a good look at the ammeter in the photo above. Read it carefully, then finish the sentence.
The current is 7.4 A
